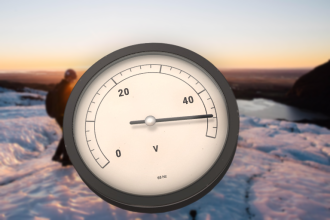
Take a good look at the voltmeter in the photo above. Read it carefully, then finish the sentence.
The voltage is 46 V
